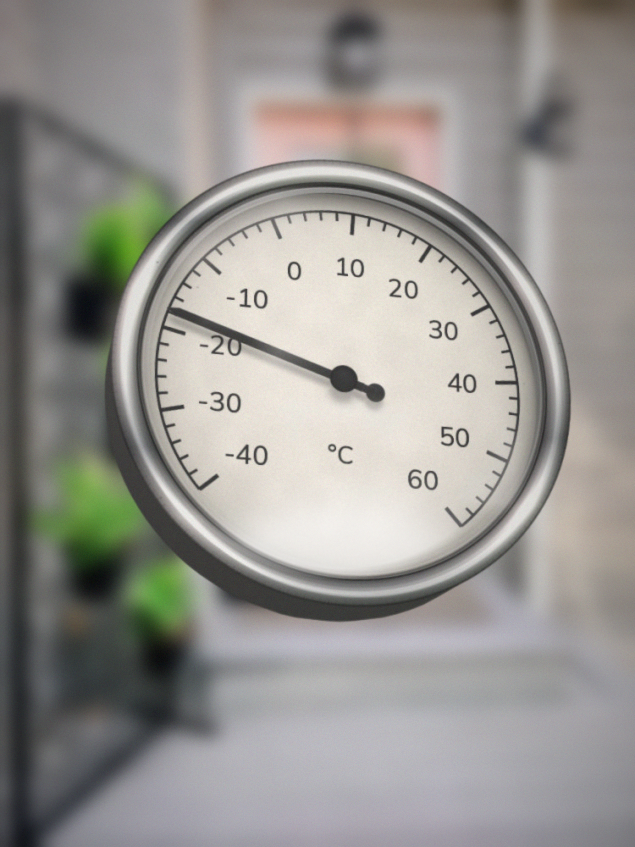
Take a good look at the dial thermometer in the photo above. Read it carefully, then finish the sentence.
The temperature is -18 °C
